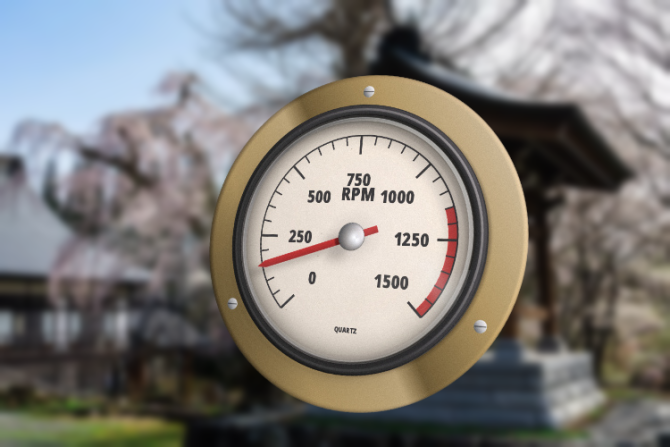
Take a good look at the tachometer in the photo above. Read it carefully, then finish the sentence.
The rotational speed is 150 rpm
